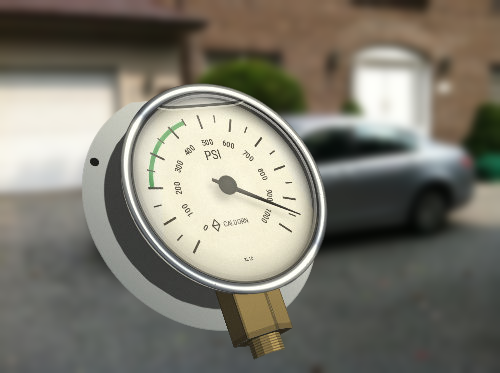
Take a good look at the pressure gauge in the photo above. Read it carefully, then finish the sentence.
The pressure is 950 psi
